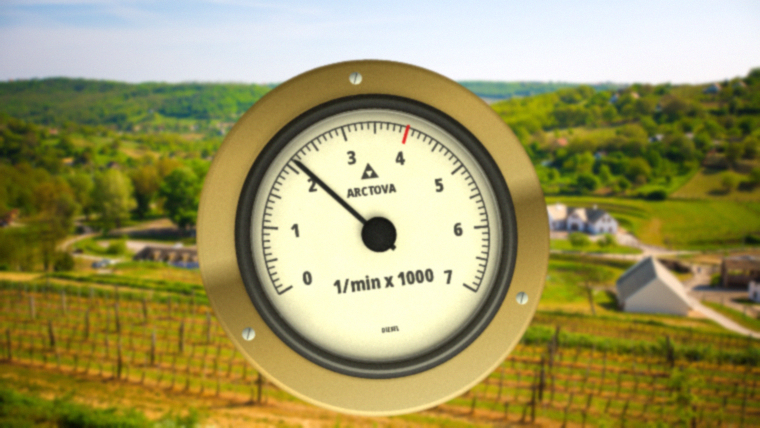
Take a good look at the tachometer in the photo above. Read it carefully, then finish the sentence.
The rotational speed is 2100 rpm
